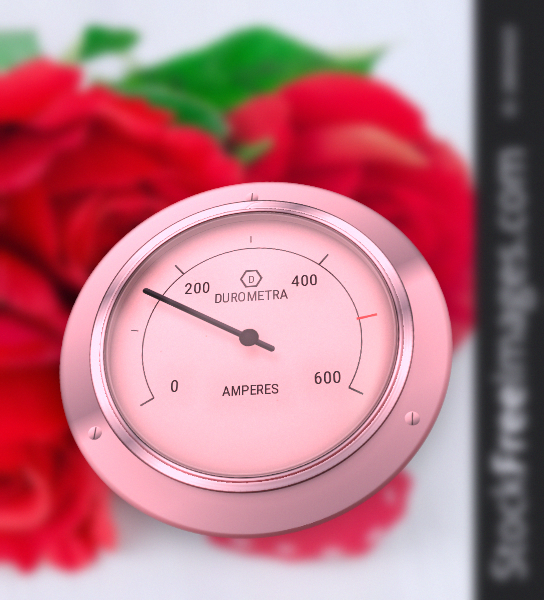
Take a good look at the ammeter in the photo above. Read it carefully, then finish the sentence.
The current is 150 A
